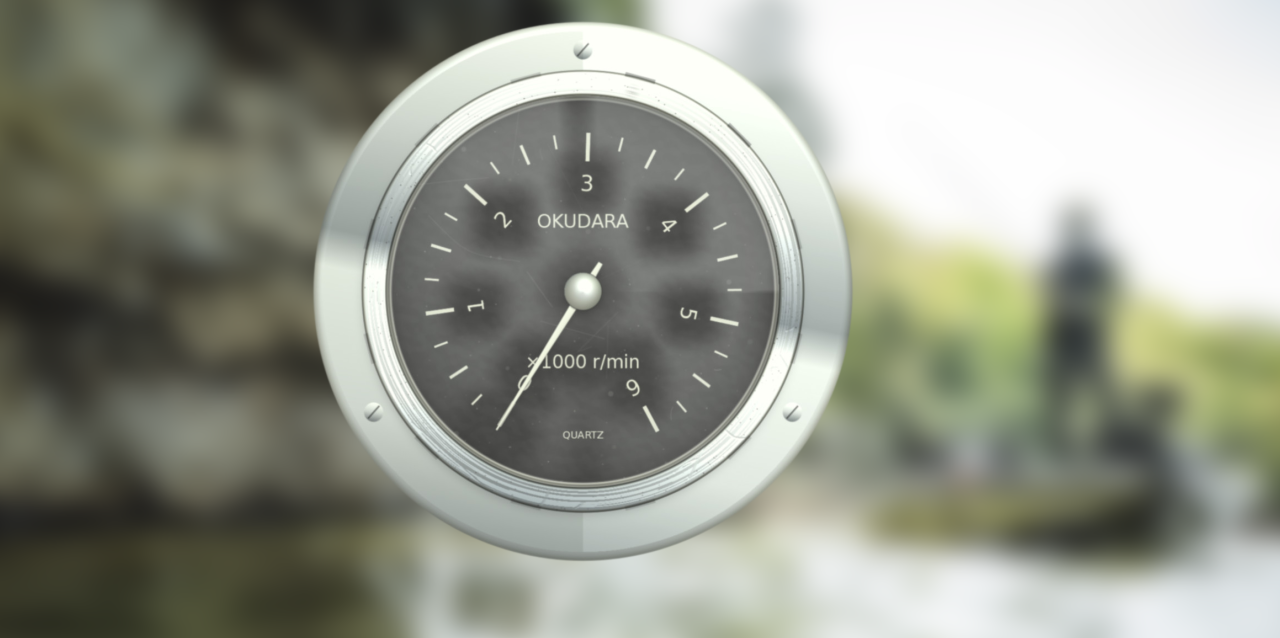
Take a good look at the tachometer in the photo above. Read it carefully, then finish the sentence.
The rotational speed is 0 rpm
